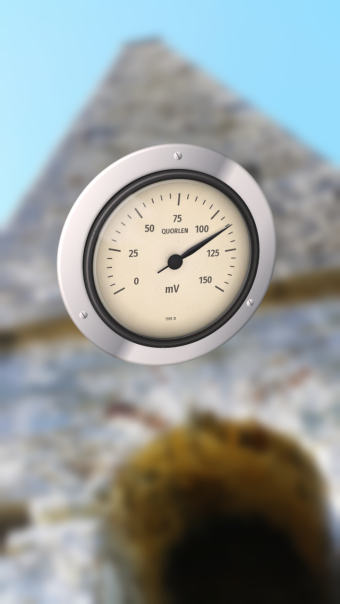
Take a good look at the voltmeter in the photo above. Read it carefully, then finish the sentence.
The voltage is 110 mV
